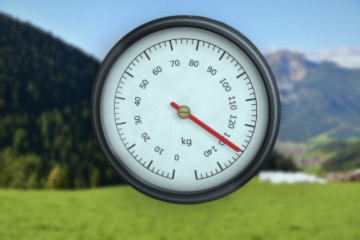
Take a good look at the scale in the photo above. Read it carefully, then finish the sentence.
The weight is 130 kg
